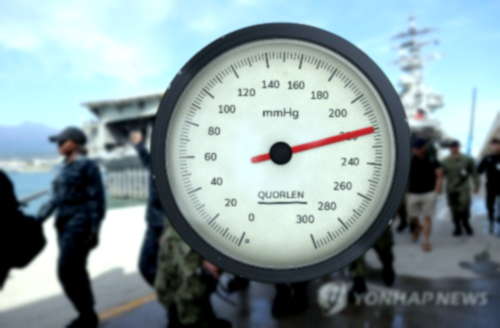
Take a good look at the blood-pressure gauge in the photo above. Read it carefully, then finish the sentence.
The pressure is 220 mmHg
